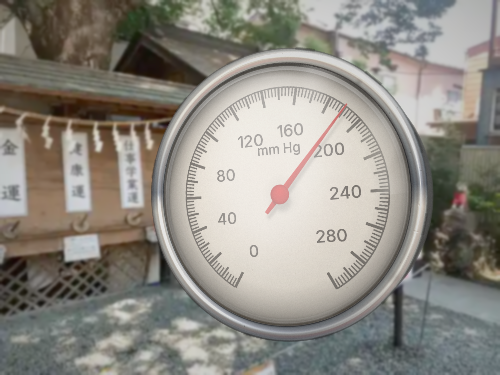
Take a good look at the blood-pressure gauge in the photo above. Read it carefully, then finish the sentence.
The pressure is 190 mmHg
